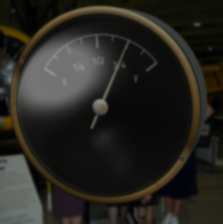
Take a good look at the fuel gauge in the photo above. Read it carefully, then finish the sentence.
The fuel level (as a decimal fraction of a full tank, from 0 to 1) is 0.75
